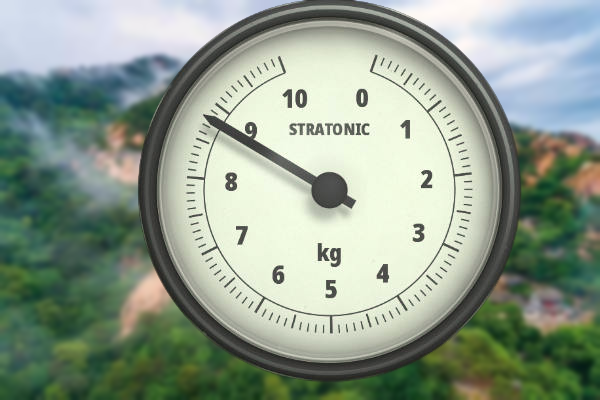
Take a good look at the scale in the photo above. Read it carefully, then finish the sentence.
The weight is 8.8 kg
